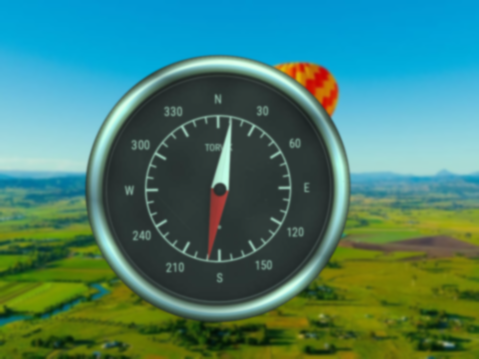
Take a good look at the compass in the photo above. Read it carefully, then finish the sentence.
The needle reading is 190 °
